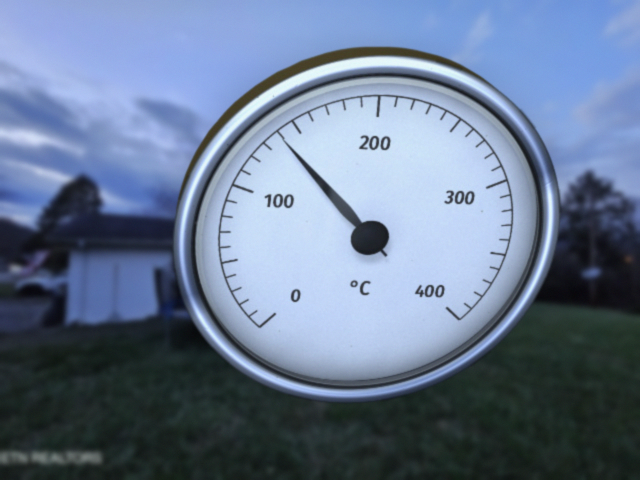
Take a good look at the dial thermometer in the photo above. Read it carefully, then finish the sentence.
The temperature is 140 °C
